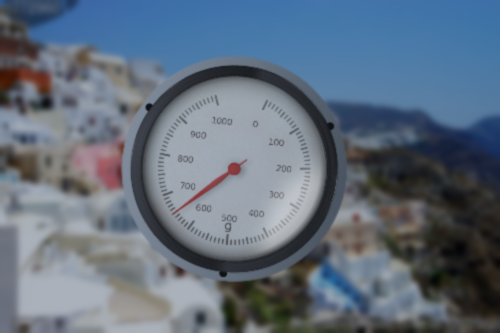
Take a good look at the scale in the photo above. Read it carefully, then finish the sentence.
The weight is 650 g
